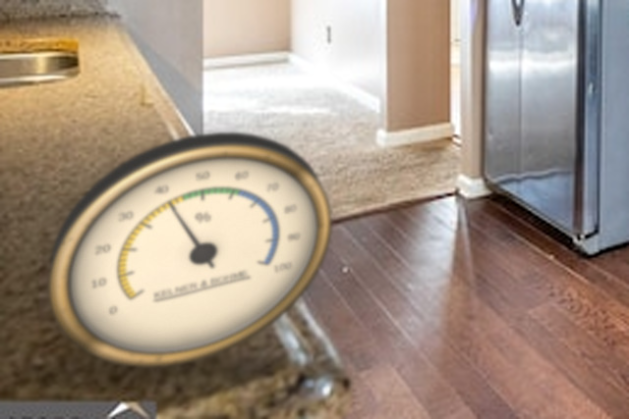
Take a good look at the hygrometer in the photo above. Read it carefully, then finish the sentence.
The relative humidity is 40 %
